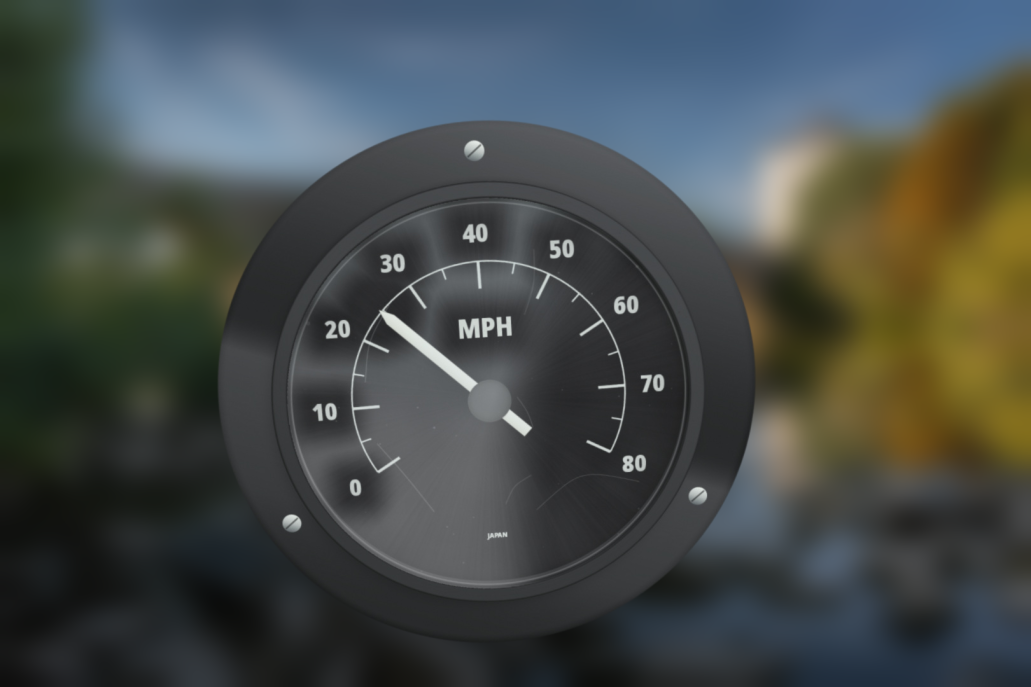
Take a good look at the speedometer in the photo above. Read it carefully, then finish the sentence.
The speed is 25 mph
